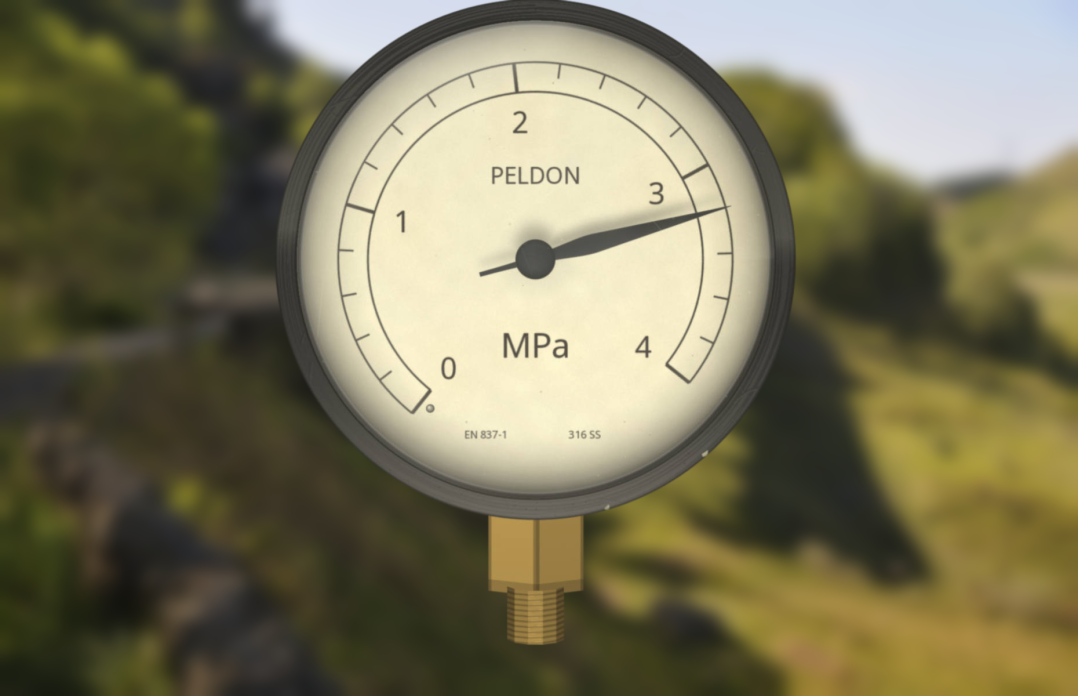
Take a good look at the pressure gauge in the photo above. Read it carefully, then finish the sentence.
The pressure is 3.2 MPa
